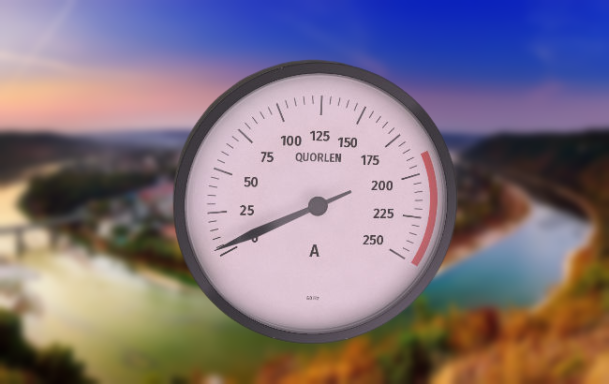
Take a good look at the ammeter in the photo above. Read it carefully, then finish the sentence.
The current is 5 A
